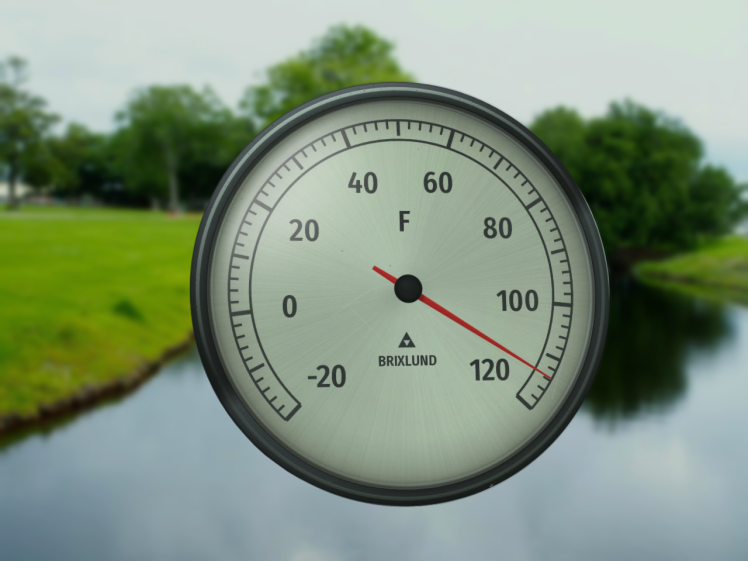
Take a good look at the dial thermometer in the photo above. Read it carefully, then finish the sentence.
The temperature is 114 °F
